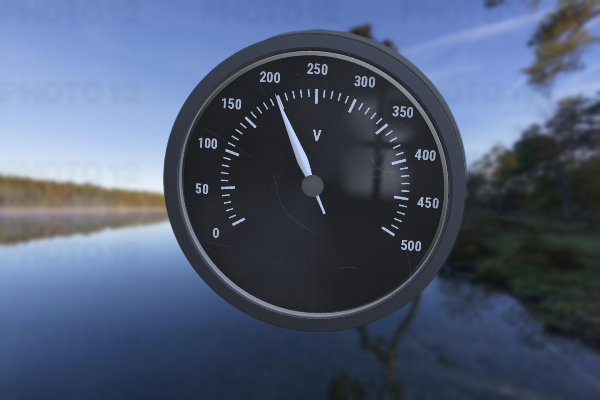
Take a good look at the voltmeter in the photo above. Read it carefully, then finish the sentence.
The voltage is 200 V
